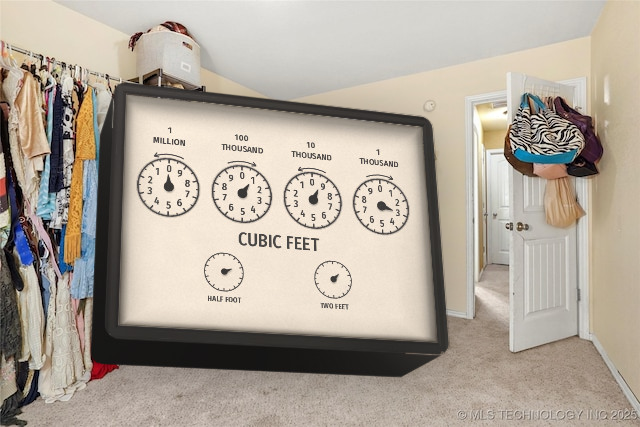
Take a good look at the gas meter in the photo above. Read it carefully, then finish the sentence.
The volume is 9300 ft³
